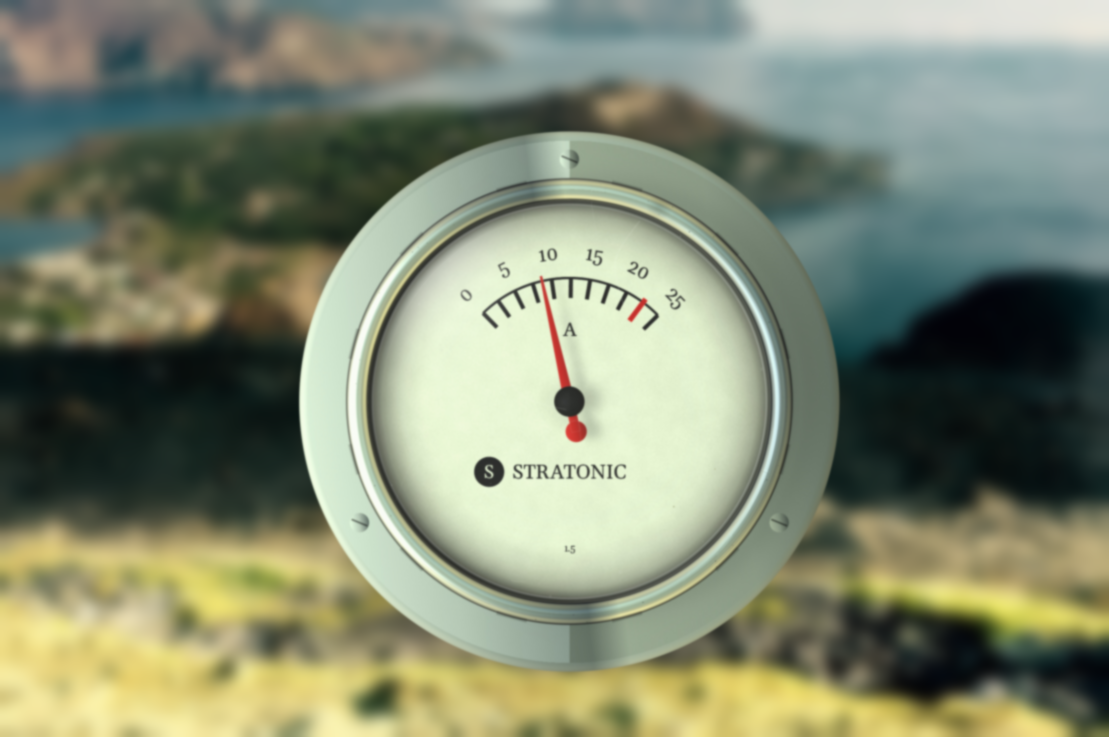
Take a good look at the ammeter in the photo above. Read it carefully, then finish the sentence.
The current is 8.75 A
